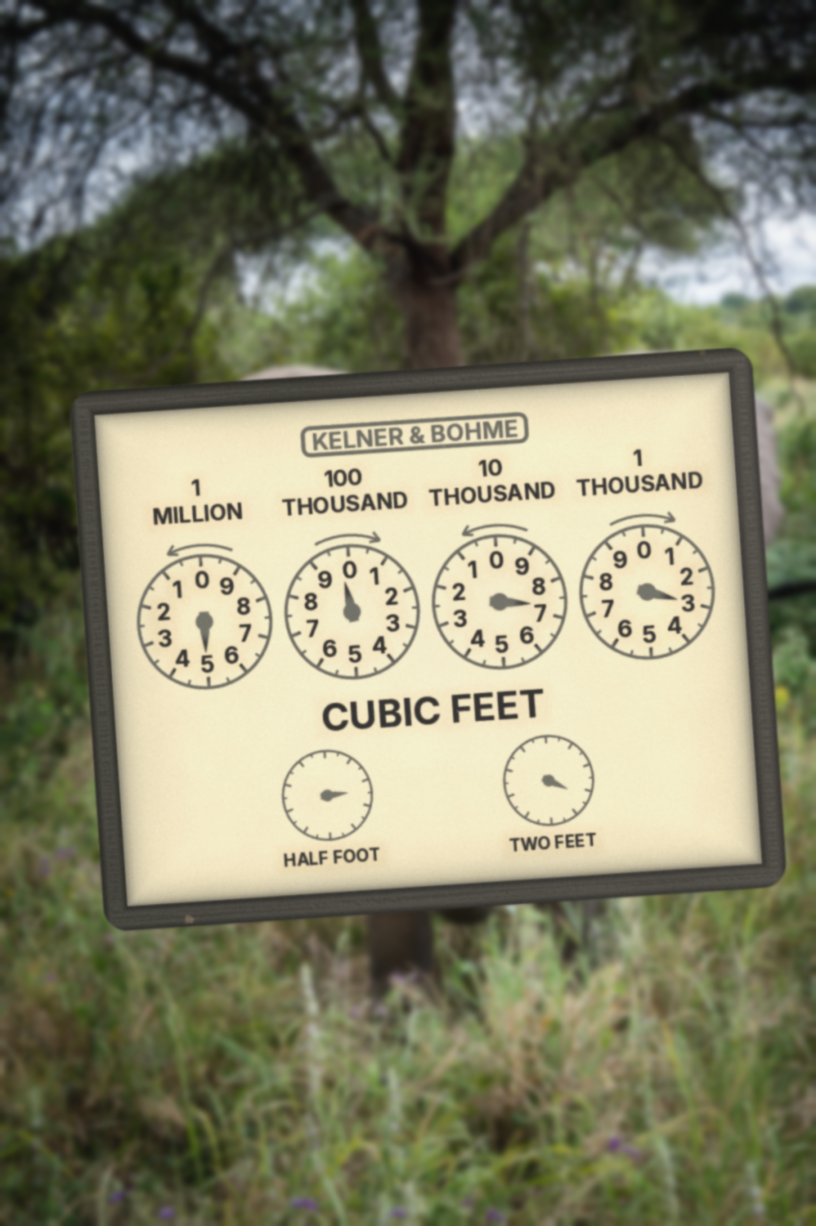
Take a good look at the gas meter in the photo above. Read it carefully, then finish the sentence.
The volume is 497300 ft³
